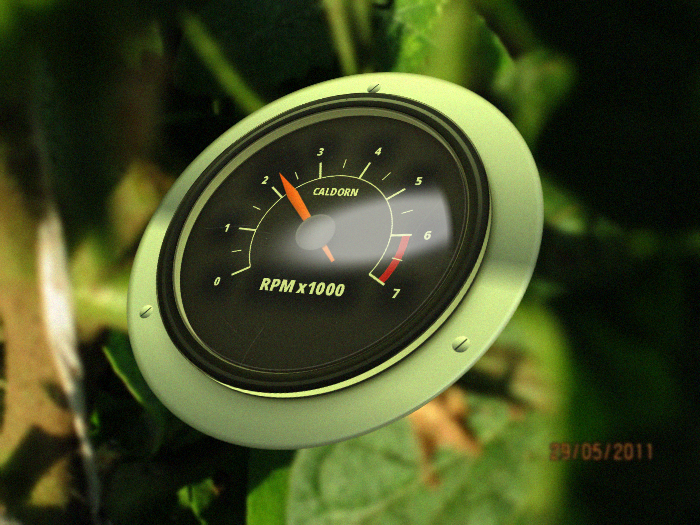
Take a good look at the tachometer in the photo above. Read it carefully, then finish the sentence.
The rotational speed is 2250 rpm
